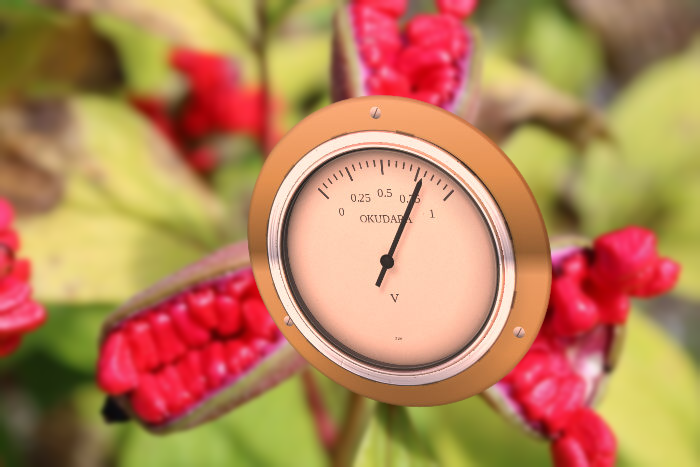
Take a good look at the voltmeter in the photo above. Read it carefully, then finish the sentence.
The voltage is 0.8 V
